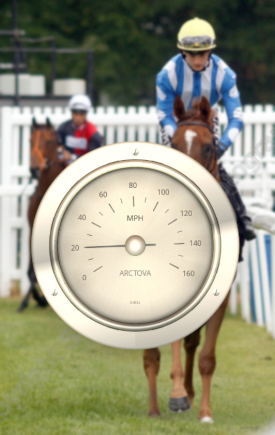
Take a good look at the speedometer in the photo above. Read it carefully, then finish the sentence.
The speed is 20 mph
